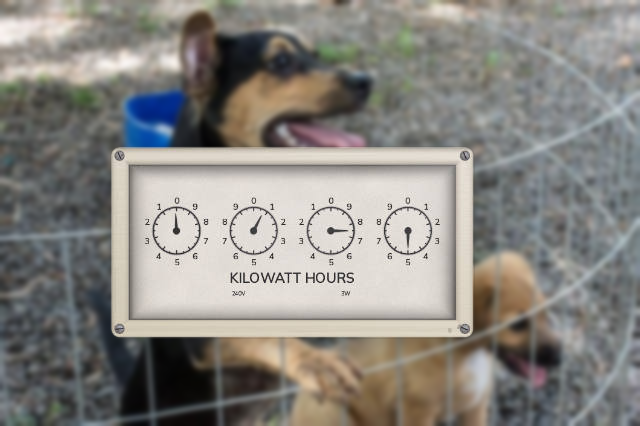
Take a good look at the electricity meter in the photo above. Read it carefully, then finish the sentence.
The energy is 75 kWh
